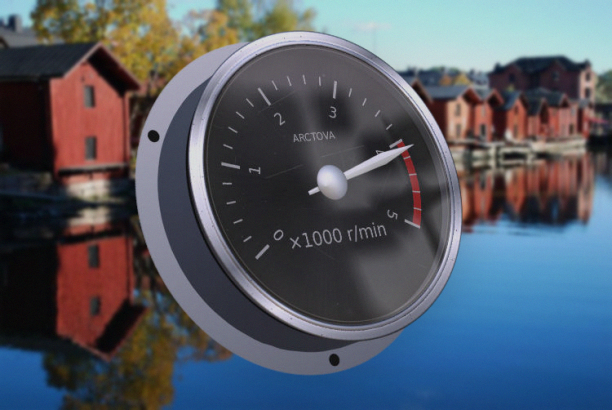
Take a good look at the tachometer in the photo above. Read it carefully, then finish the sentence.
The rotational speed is 4100 rpm
